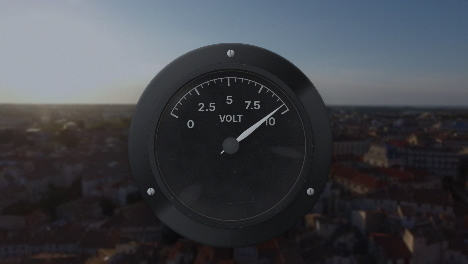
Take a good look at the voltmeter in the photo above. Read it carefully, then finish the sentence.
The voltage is 9.5 V
